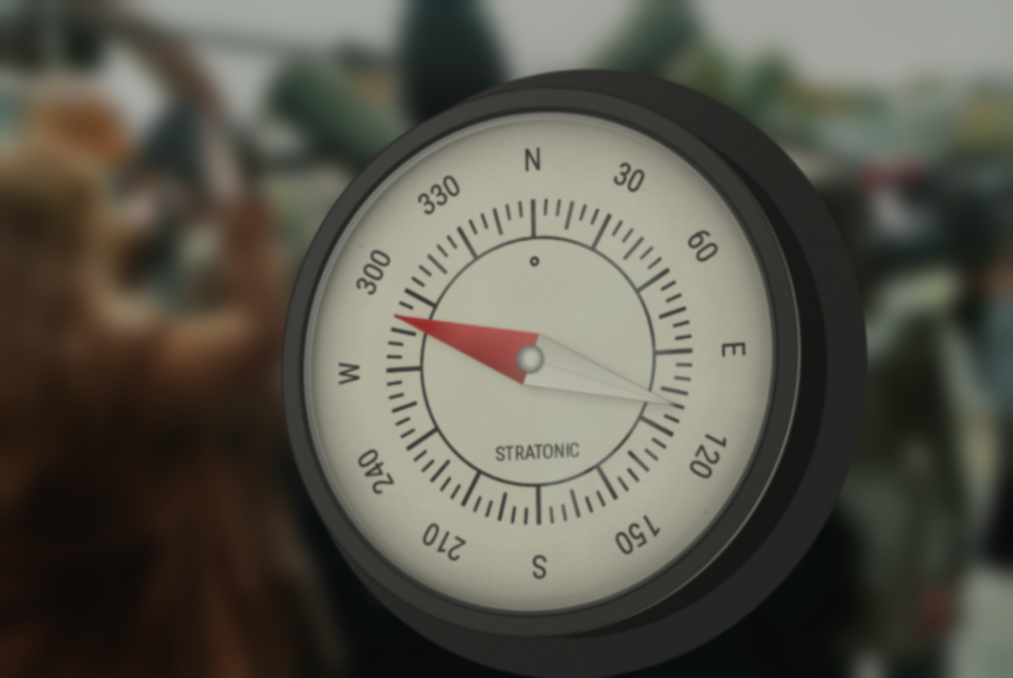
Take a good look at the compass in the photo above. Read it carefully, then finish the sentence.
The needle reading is 290 °
